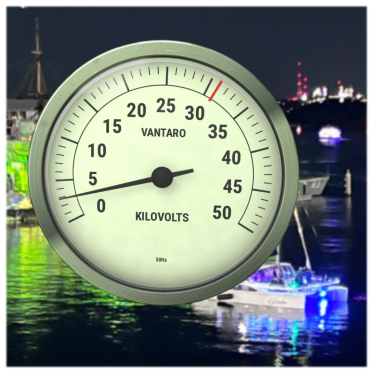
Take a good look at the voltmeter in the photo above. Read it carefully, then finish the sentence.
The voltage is 3 kV
